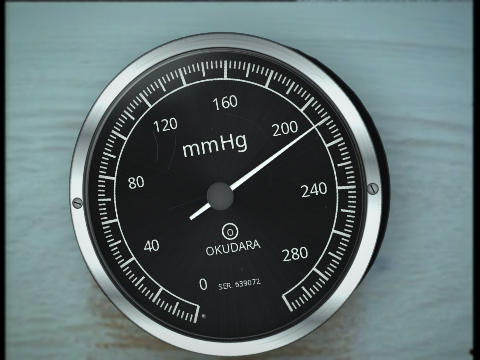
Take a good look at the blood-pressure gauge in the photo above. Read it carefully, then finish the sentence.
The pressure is 210 mmHg
